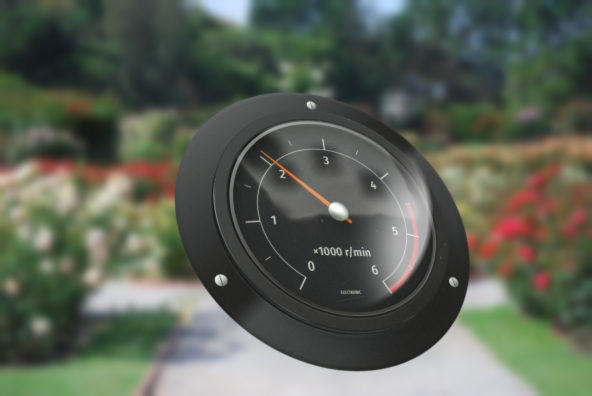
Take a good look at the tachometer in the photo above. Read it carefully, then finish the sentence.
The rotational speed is 2000 rpm
